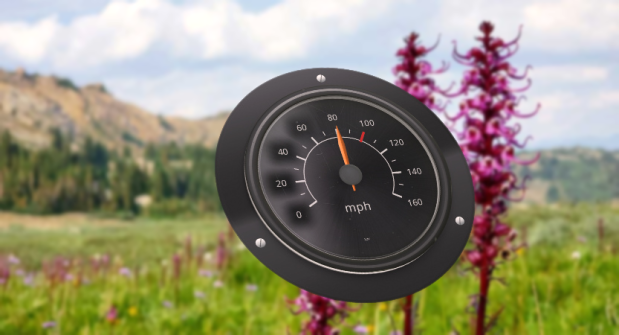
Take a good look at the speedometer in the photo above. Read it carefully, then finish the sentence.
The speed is 80 mph
